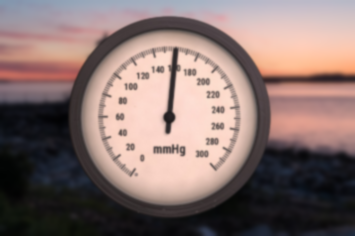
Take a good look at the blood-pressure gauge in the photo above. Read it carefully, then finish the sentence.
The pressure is 160 mmHg
